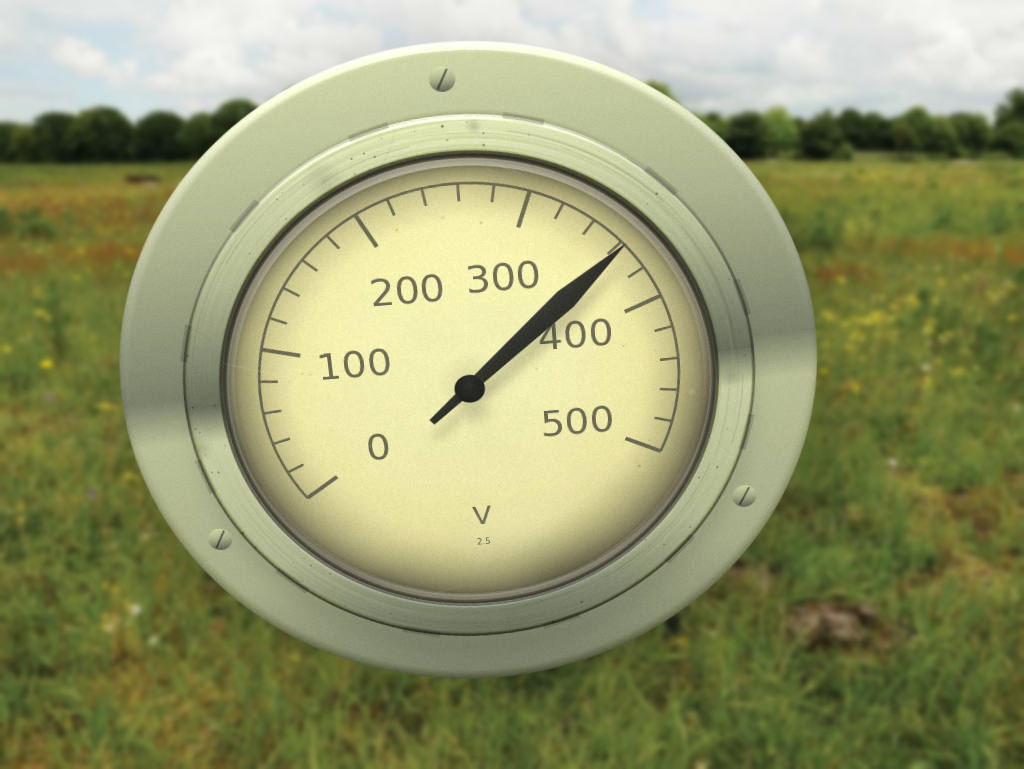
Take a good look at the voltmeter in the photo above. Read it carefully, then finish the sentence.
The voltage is 360 V
